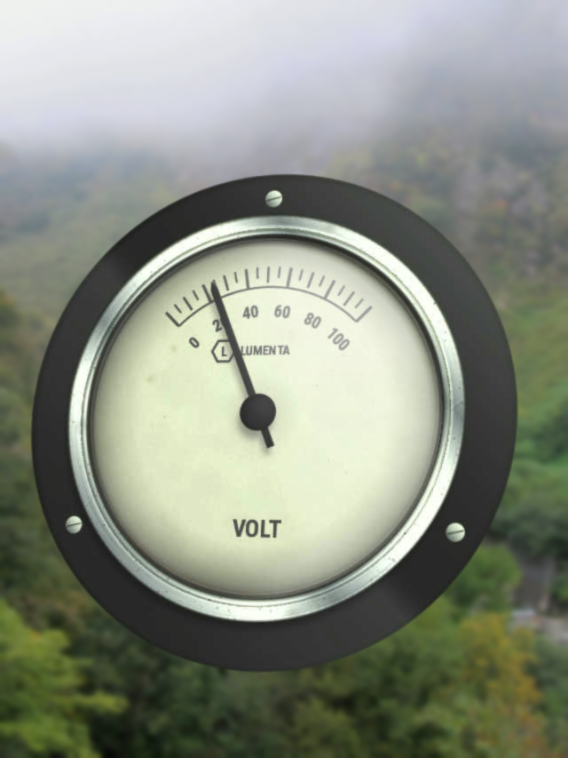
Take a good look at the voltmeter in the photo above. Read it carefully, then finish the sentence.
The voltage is 25 V
